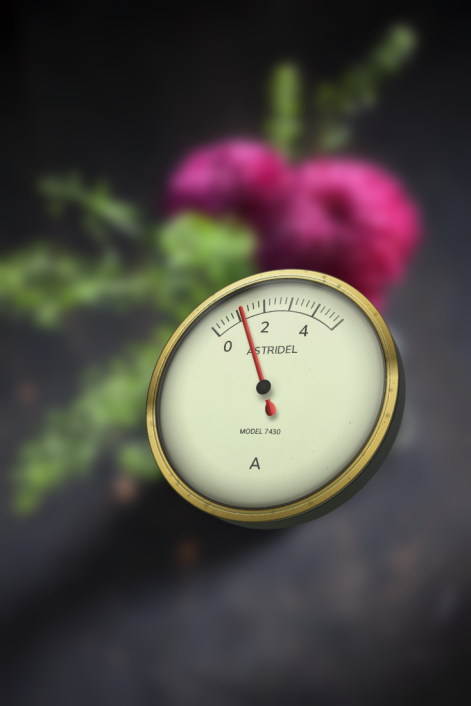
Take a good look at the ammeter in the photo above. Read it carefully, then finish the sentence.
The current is 1.2 A
